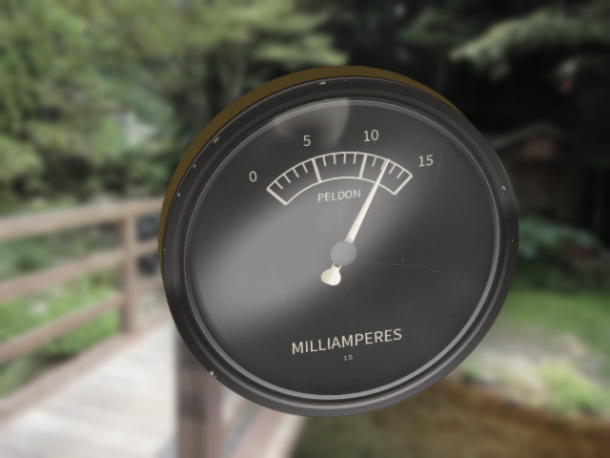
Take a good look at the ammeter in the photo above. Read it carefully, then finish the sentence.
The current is 12 mA
